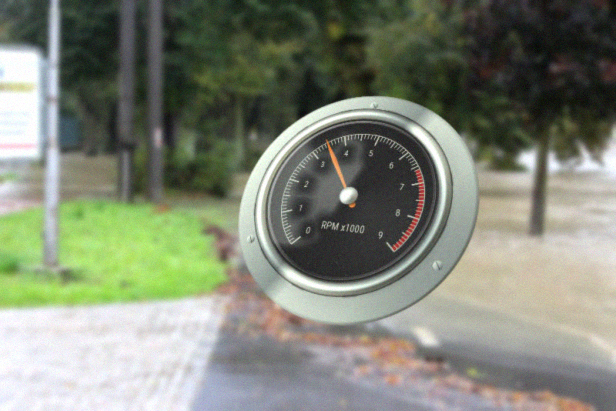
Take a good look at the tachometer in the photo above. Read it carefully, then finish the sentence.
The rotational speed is 3500 rpm
